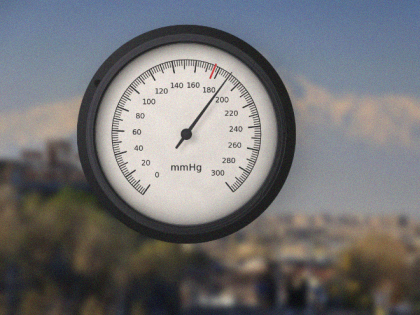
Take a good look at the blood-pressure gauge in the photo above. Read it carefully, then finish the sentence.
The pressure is 190 mmHg
